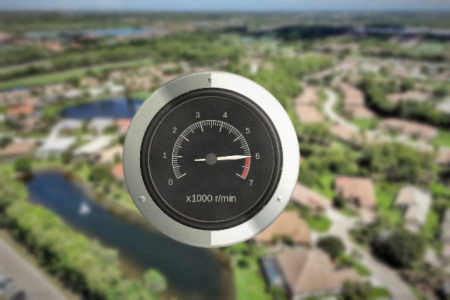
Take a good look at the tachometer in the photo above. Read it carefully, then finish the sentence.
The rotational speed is 6000 rpm
